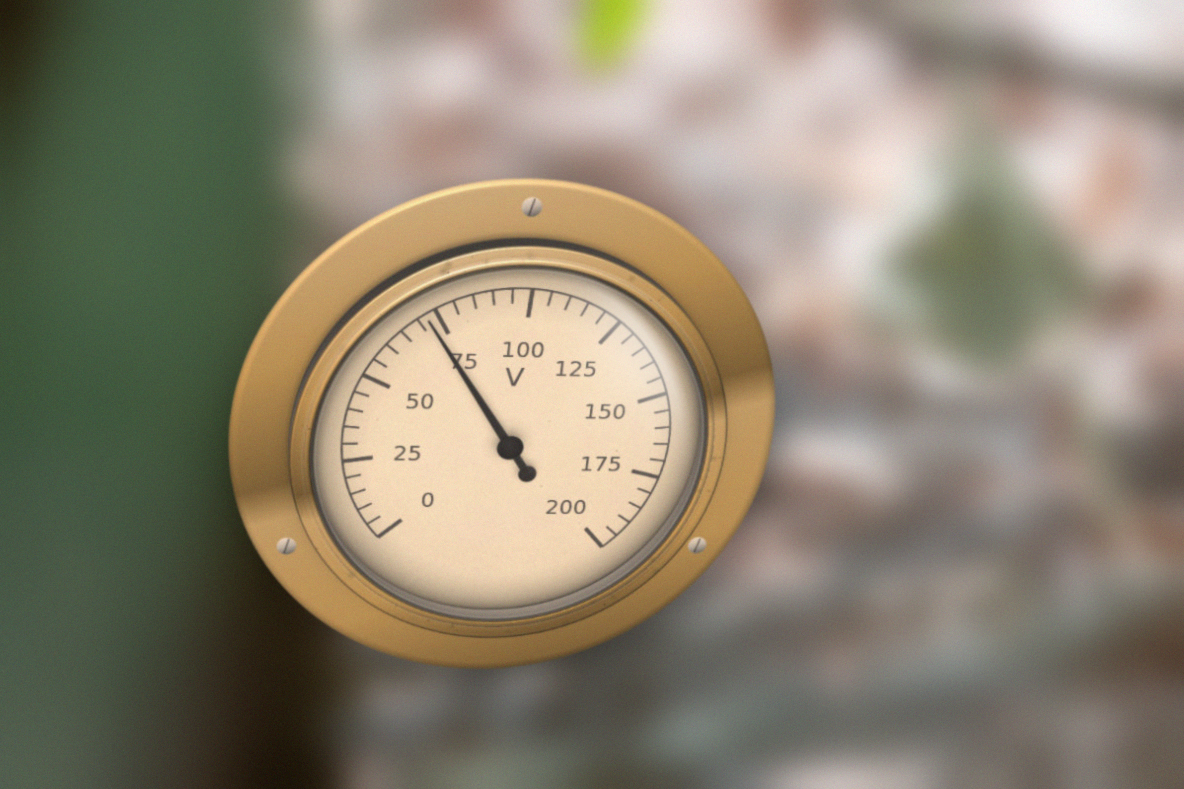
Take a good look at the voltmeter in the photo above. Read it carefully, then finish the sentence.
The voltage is 72.5 V
